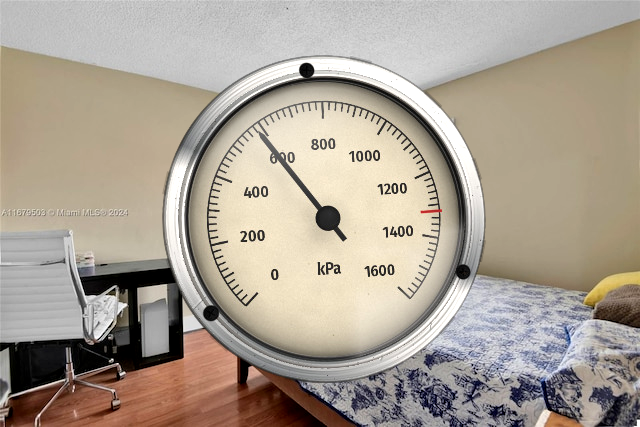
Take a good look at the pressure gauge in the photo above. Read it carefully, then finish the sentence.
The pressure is 580 kPa
